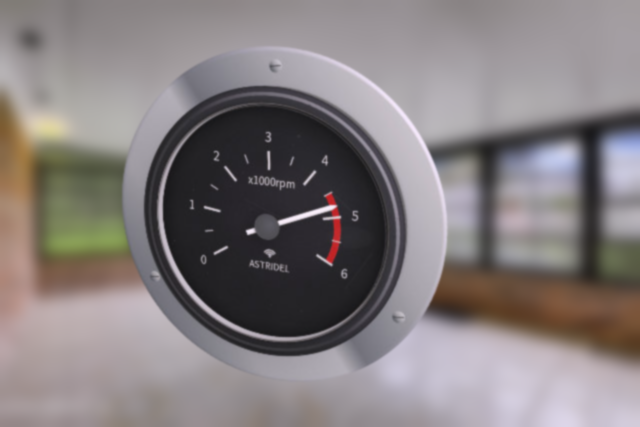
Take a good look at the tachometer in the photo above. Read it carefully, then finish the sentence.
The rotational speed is 4750 rpm
